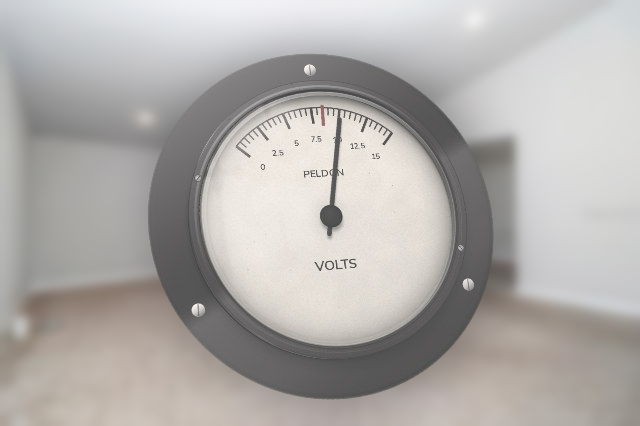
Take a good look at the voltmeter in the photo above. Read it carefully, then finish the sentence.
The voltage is 10 V
